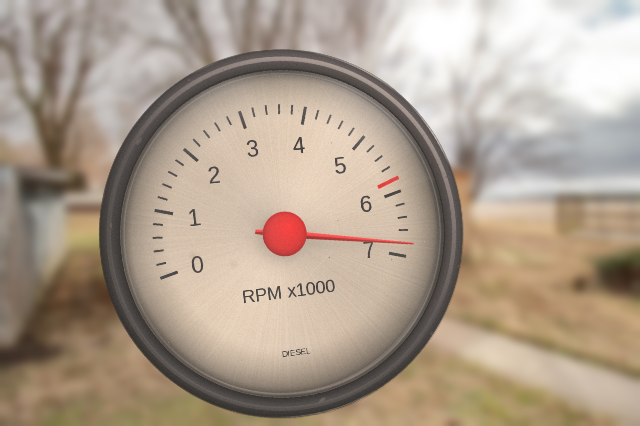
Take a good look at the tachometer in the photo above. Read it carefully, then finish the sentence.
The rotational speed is 6800 rpm
